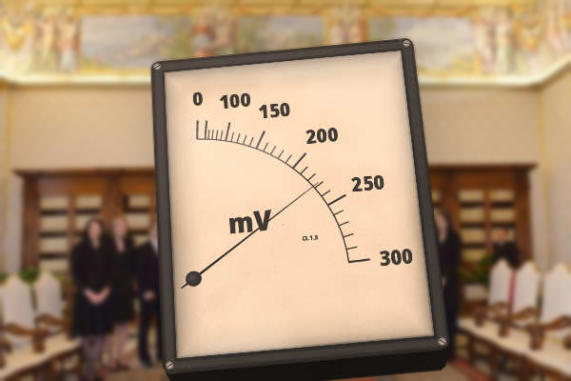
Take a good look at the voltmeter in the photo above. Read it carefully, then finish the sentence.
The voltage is 230 mV
